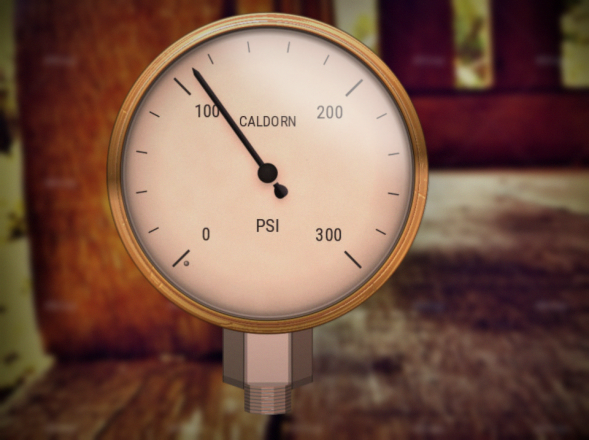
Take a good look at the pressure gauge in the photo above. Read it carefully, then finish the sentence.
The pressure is 110 psi
